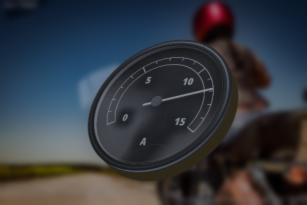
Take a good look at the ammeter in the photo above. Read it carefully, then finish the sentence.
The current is 12 A
